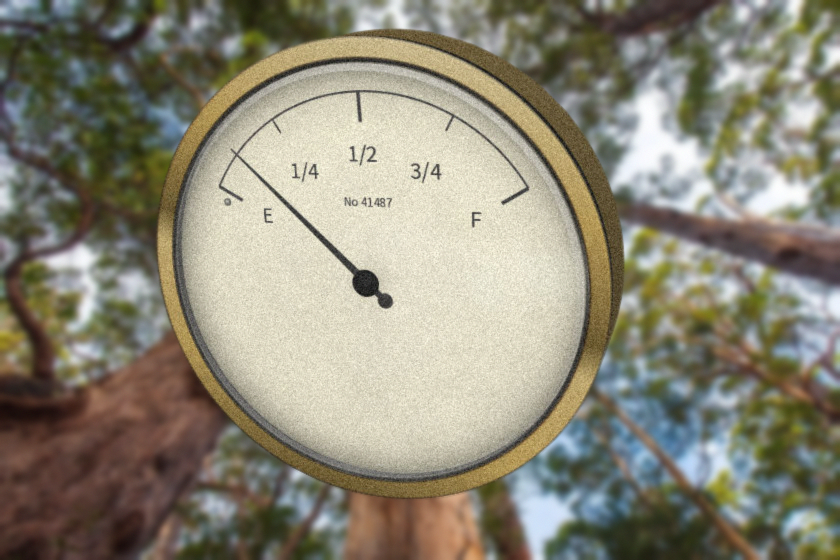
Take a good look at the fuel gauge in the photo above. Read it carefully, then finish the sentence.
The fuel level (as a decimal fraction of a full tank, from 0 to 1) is 0.125
